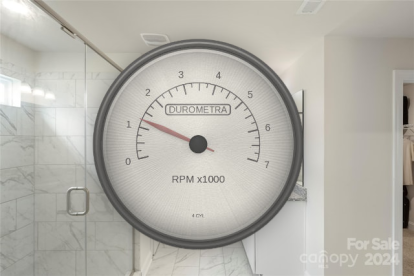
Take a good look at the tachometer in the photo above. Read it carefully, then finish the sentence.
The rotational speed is 1250 rpm
